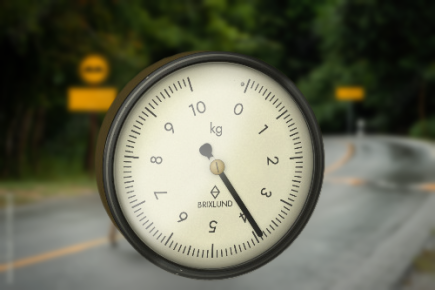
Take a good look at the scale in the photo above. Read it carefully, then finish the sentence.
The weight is 3.9 kg
